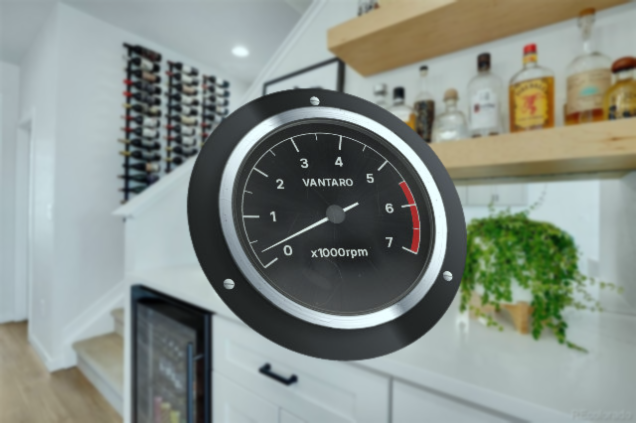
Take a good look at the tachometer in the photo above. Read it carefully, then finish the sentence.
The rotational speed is 250 rpm
